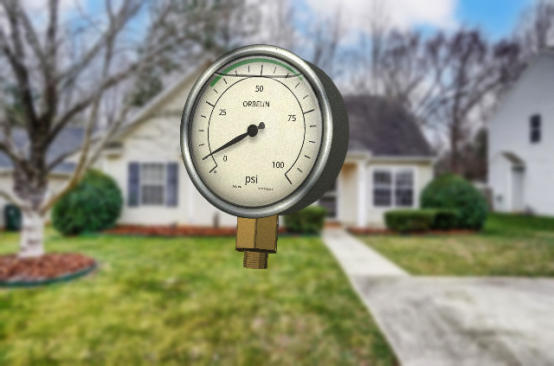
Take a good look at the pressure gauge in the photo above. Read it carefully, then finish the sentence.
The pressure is 5 psi
